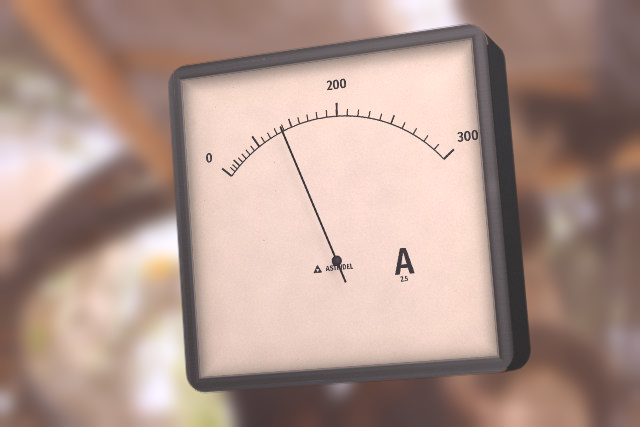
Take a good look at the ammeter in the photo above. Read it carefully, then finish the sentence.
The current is 140 A
